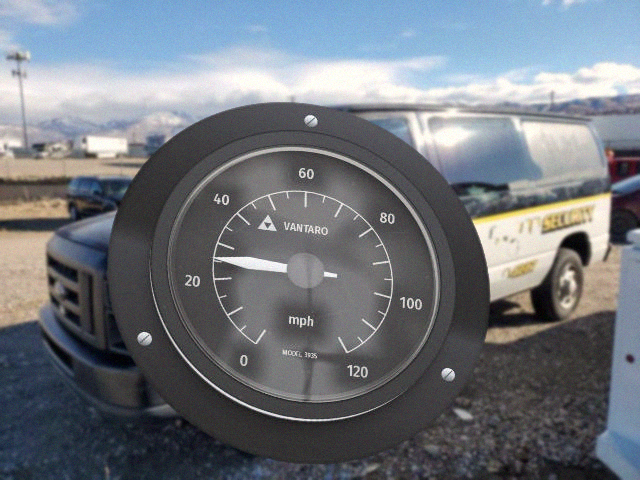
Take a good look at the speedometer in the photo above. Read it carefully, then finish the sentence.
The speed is 25 mph
